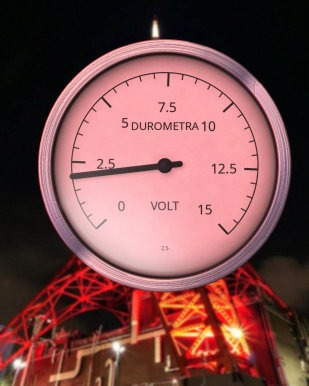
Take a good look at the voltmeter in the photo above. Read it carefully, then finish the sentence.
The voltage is 2 V
